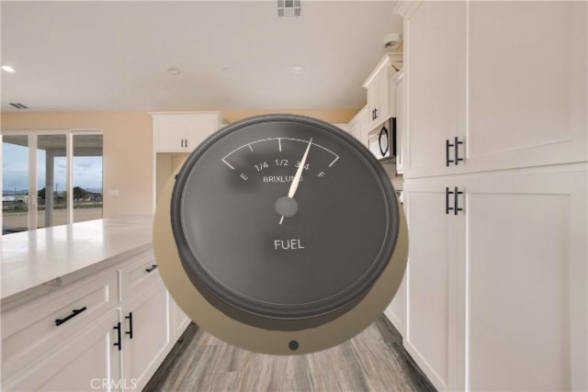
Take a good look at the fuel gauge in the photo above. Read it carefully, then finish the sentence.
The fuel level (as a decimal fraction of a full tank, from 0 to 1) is 0.75
